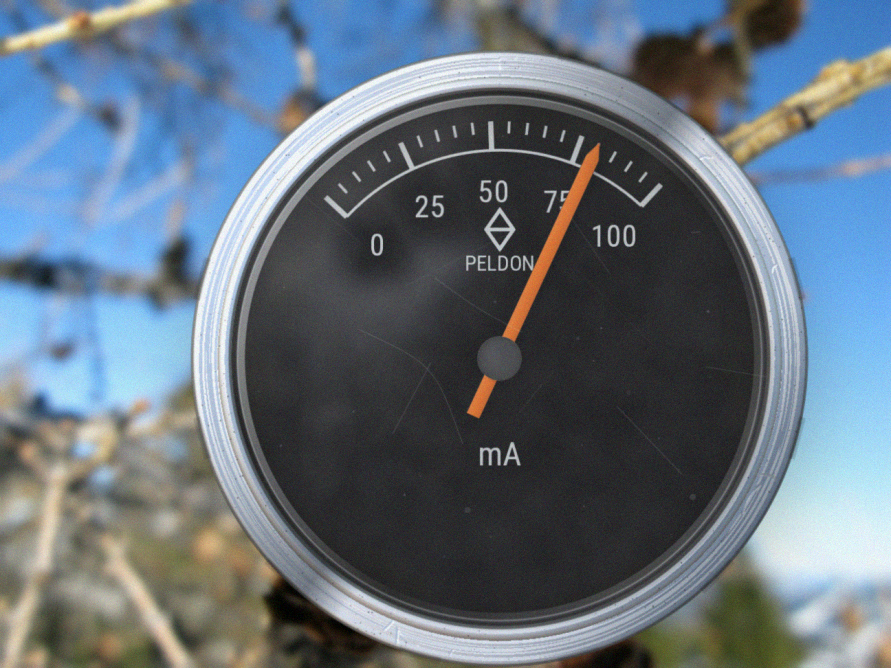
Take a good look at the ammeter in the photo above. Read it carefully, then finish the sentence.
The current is 80 mA
